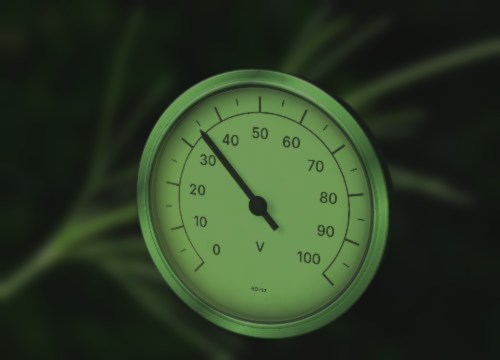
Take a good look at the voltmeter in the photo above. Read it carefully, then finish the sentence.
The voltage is 35 V
